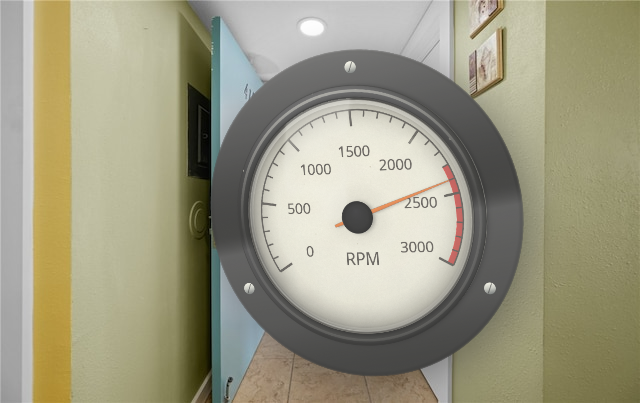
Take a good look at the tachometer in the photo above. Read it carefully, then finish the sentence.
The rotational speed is 2400 rpm
